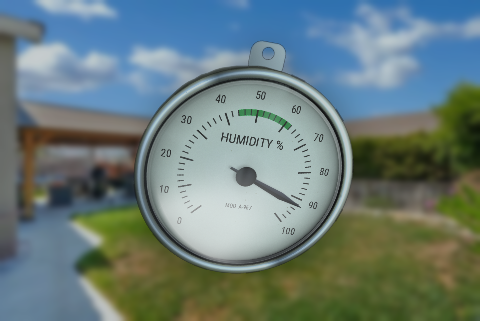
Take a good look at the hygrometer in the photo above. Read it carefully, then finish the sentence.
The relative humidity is 92 %
